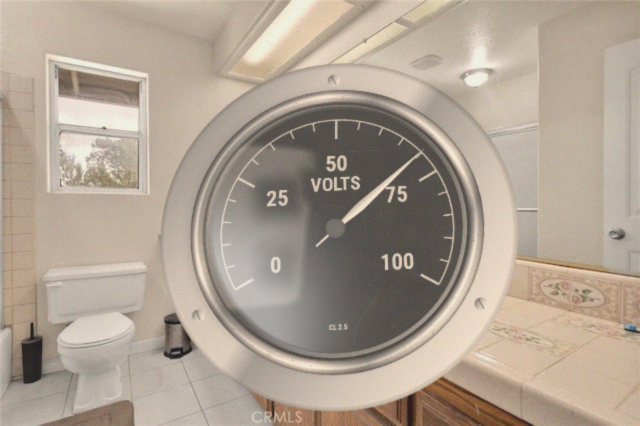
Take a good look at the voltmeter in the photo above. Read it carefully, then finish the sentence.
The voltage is 70 V
